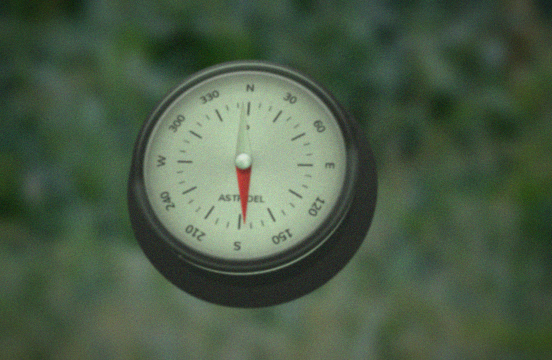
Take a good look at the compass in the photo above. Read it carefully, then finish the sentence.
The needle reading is 175 °
